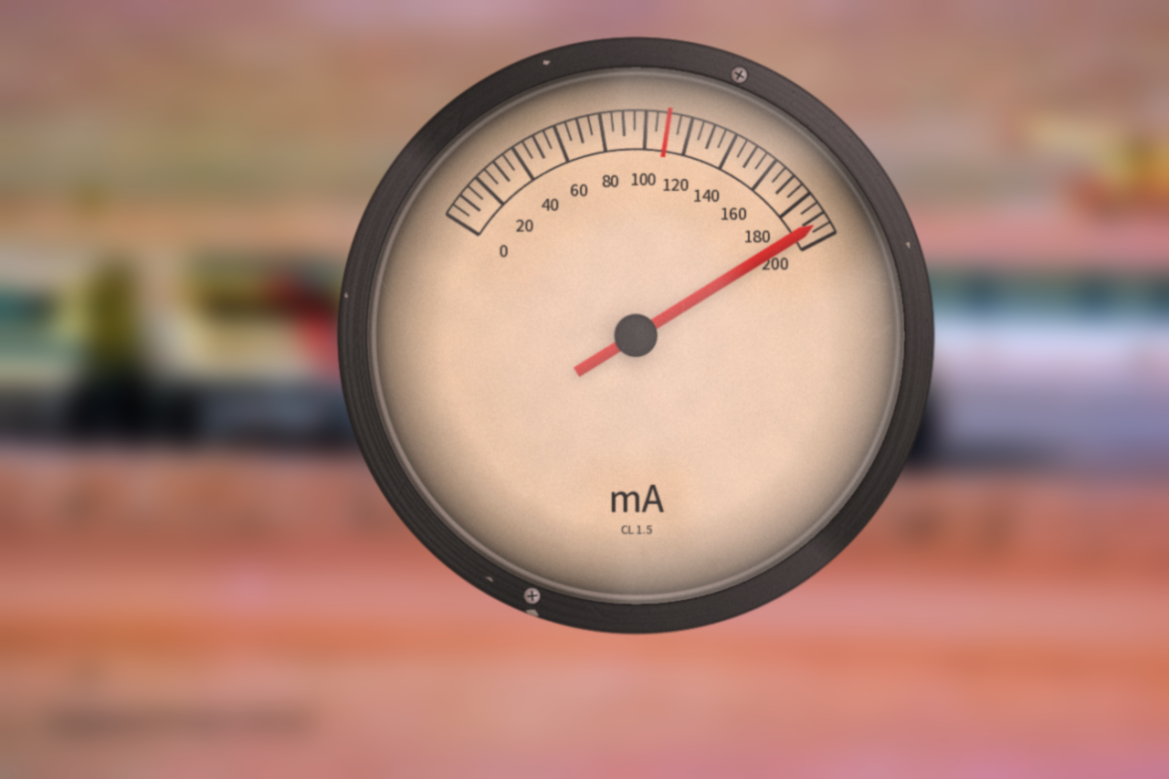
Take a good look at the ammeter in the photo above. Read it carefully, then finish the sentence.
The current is 192.5 mA
